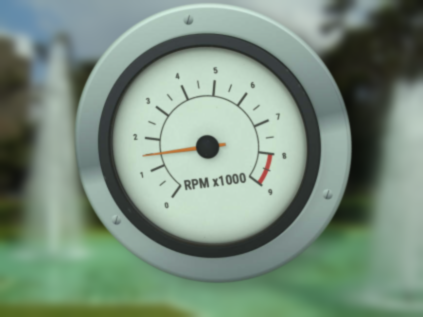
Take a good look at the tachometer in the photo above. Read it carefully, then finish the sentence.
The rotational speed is 1500 rpm
